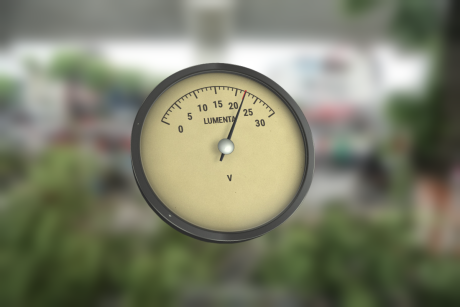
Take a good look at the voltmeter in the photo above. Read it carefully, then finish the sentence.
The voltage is 22 V
